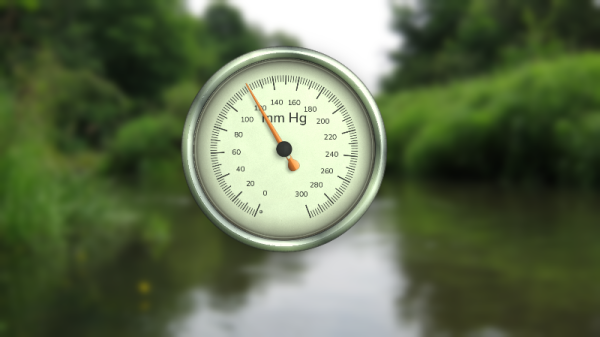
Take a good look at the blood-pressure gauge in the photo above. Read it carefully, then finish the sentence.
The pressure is 120 mmHg
